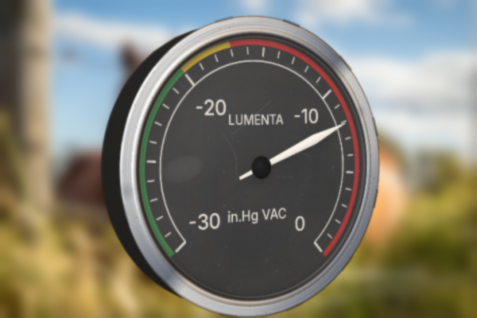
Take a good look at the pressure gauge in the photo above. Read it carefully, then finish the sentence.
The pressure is -8 inHg
